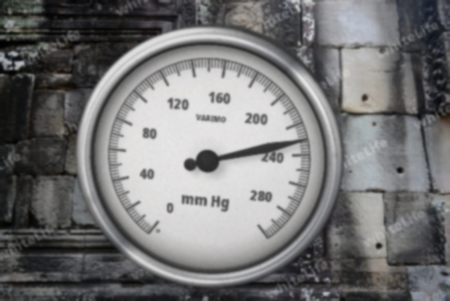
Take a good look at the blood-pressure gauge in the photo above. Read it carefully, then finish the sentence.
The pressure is 230 mmHg
